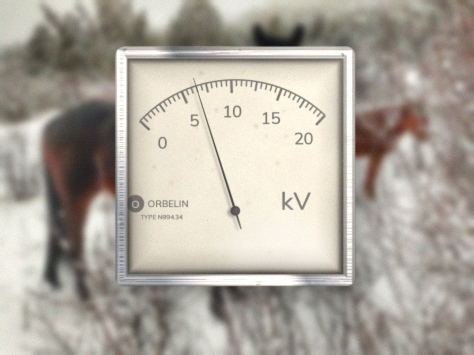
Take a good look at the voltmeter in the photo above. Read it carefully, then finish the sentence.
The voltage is 6.5 kV
